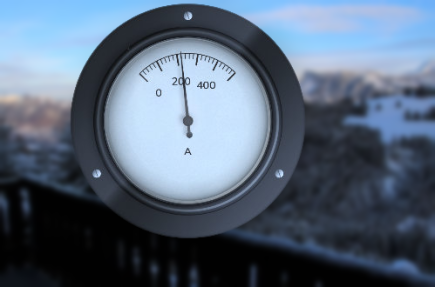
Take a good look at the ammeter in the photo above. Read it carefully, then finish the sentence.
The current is 220 A
